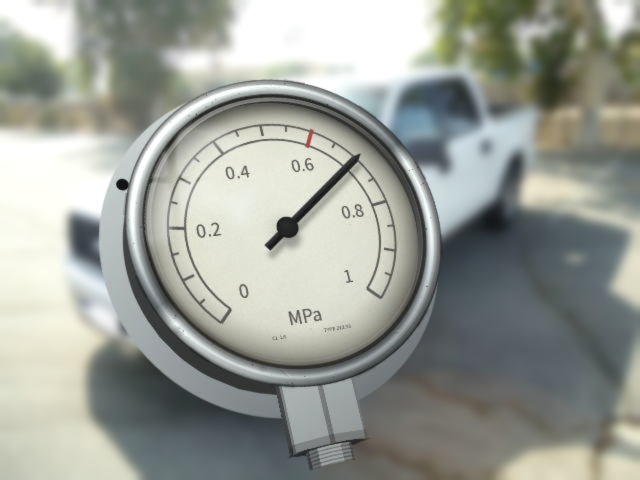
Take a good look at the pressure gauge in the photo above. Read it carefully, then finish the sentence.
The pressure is 0.7 MPa
